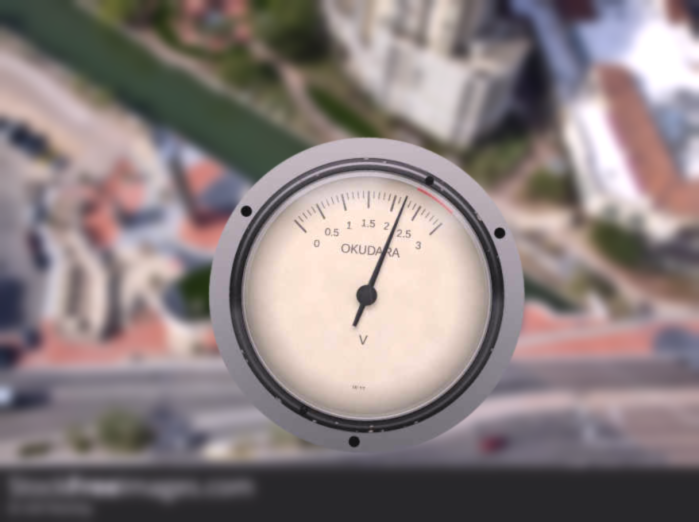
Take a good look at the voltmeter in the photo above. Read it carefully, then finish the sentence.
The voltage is 2.2 V
